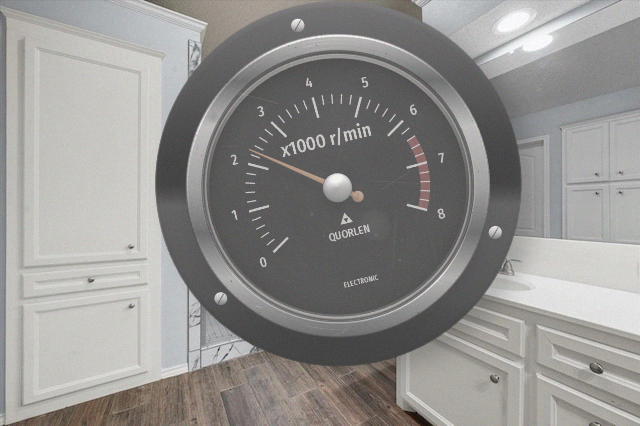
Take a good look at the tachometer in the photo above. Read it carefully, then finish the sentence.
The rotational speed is 2300 rpm
